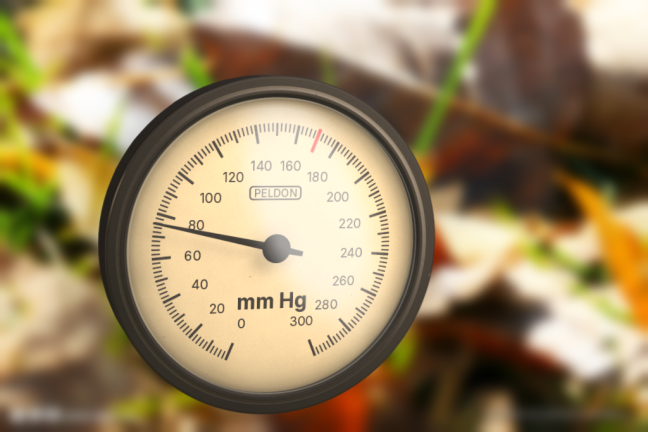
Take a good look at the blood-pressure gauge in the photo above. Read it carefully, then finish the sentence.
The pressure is 76 mmHg
